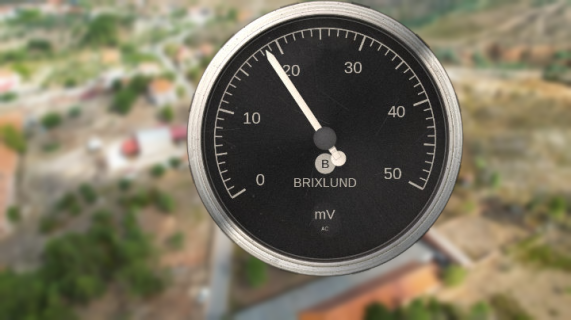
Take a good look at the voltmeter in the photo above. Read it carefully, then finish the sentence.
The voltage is 18.5 mV
